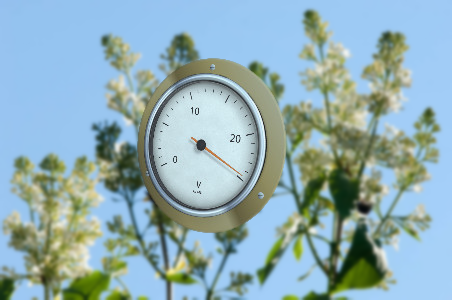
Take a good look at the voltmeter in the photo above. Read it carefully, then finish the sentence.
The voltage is 24.5 V
